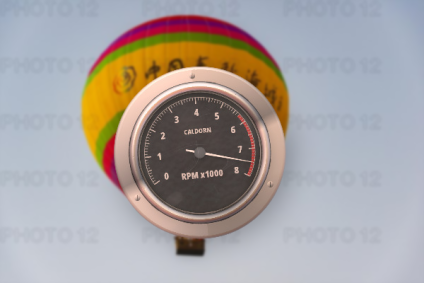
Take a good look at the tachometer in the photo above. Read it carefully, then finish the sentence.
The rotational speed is 7500 rpm
